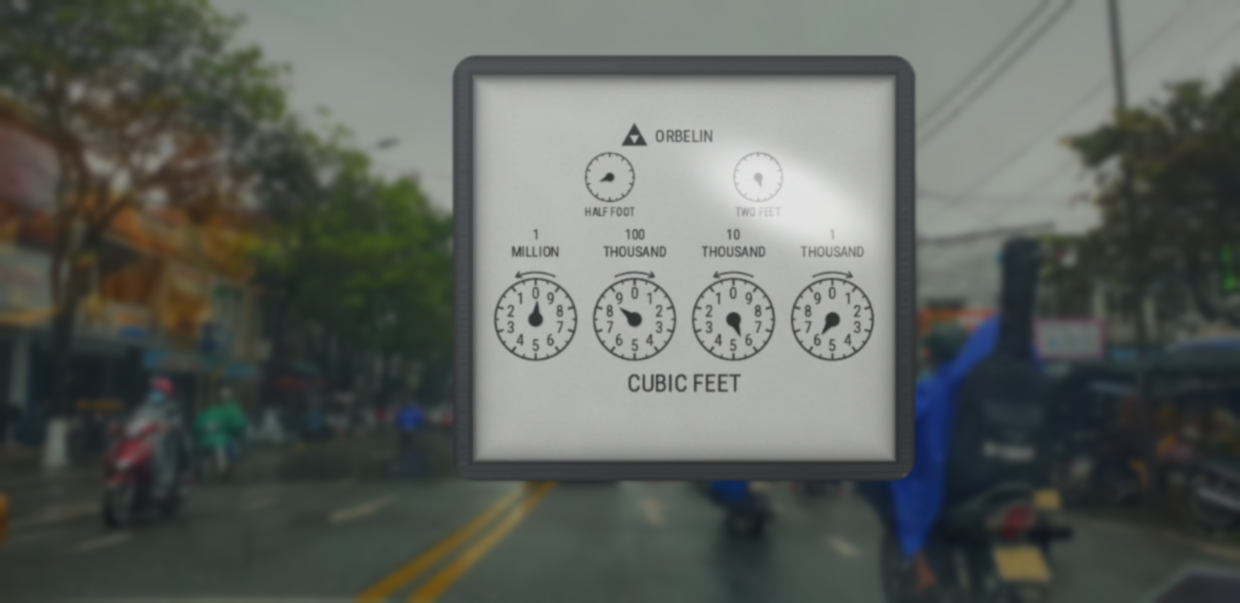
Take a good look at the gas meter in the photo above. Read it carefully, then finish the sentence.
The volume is 985600 ft³
